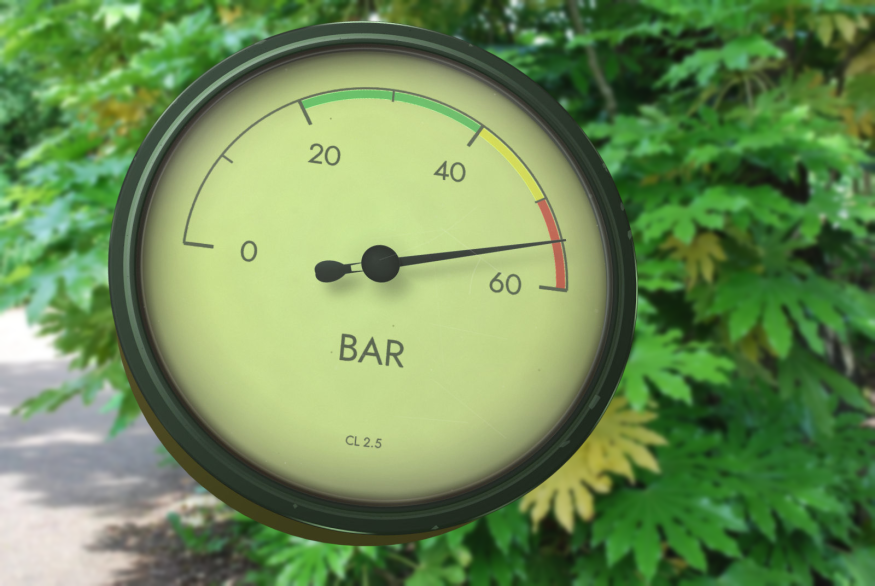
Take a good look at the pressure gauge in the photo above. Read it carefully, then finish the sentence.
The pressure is 55 bar
